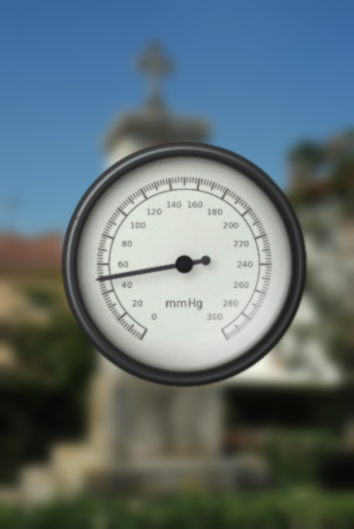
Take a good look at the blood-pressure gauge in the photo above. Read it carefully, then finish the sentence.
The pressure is 50 mmHg
